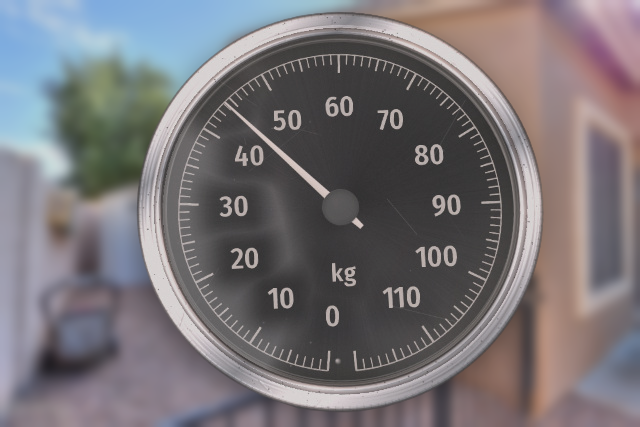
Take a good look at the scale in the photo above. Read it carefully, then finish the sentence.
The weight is 44 kg
